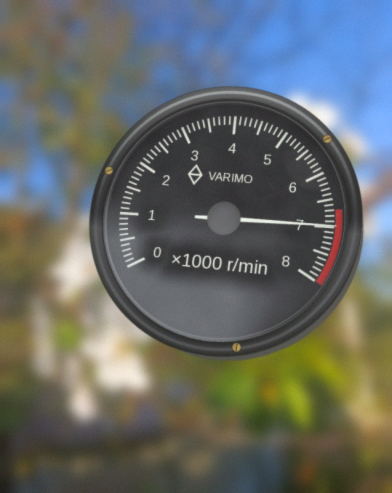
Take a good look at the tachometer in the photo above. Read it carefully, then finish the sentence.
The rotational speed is 7000 rpm
